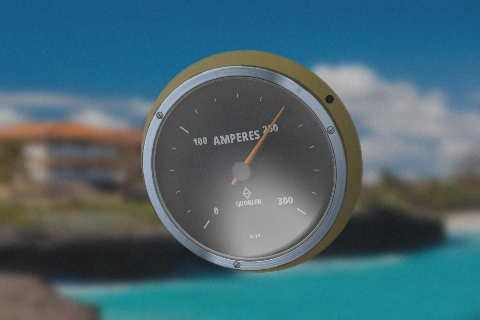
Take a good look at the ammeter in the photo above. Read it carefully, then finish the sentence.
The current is 200 A
